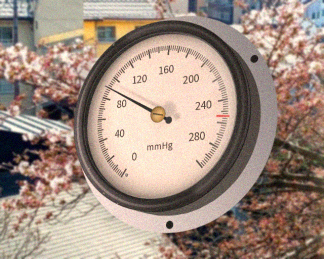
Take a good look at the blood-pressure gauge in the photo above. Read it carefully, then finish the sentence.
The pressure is 90 mmHg
